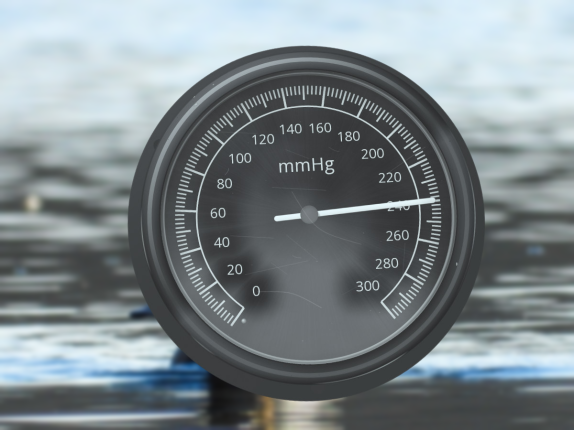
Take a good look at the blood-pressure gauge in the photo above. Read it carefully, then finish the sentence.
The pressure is 240 mmHg
